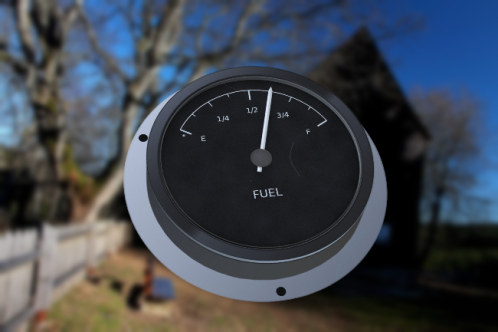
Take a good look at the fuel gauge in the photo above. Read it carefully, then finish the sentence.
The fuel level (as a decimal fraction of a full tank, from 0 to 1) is 0.625
